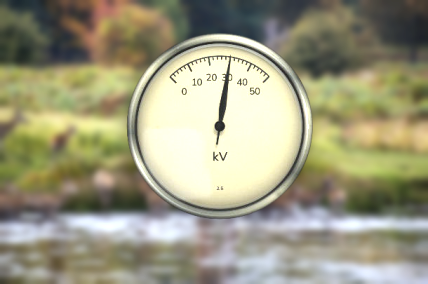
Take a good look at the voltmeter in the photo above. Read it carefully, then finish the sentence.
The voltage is 30 kV
